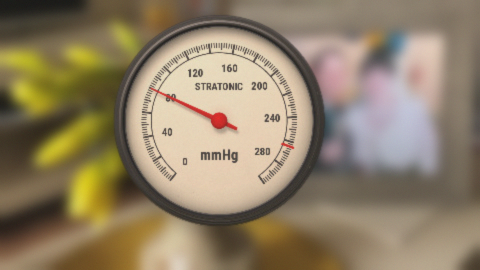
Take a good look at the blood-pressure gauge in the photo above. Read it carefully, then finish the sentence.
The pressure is 80 mmHg
